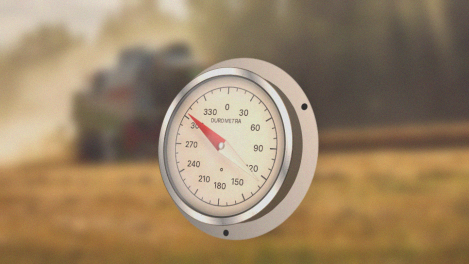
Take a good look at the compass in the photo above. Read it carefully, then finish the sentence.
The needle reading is 305 °
